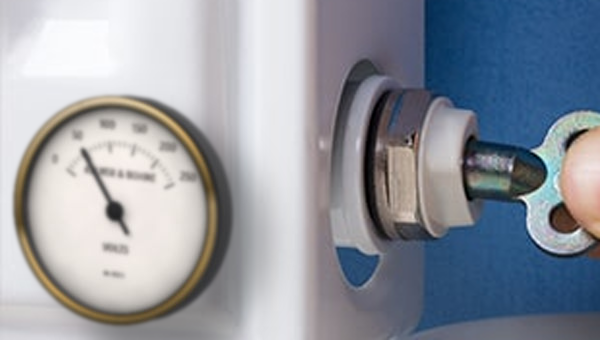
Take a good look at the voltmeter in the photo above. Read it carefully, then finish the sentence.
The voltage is 50 V
